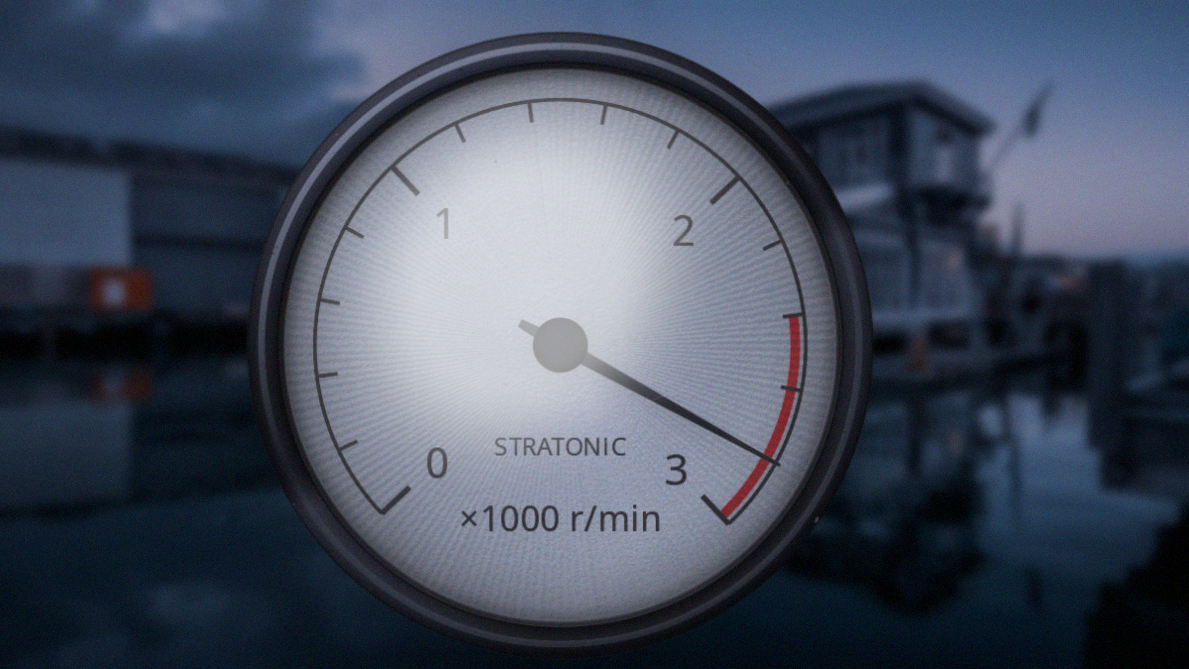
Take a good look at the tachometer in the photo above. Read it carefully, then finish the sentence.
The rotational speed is 2800 rpm
